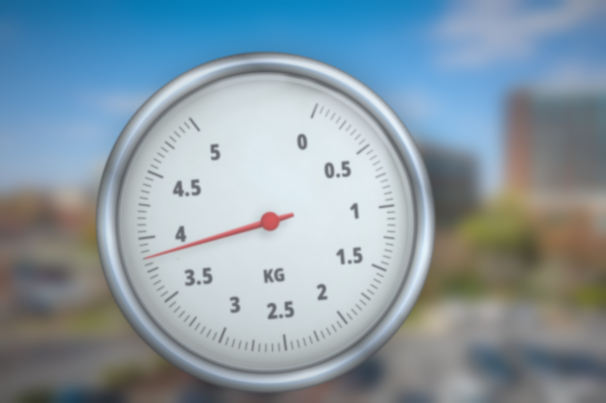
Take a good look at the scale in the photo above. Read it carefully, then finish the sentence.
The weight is 3.85 kg
